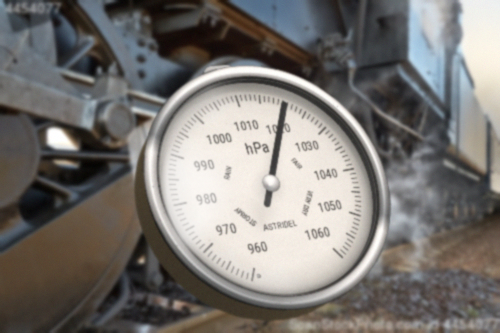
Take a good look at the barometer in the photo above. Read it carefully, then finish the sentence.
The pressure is 1020 hPa
